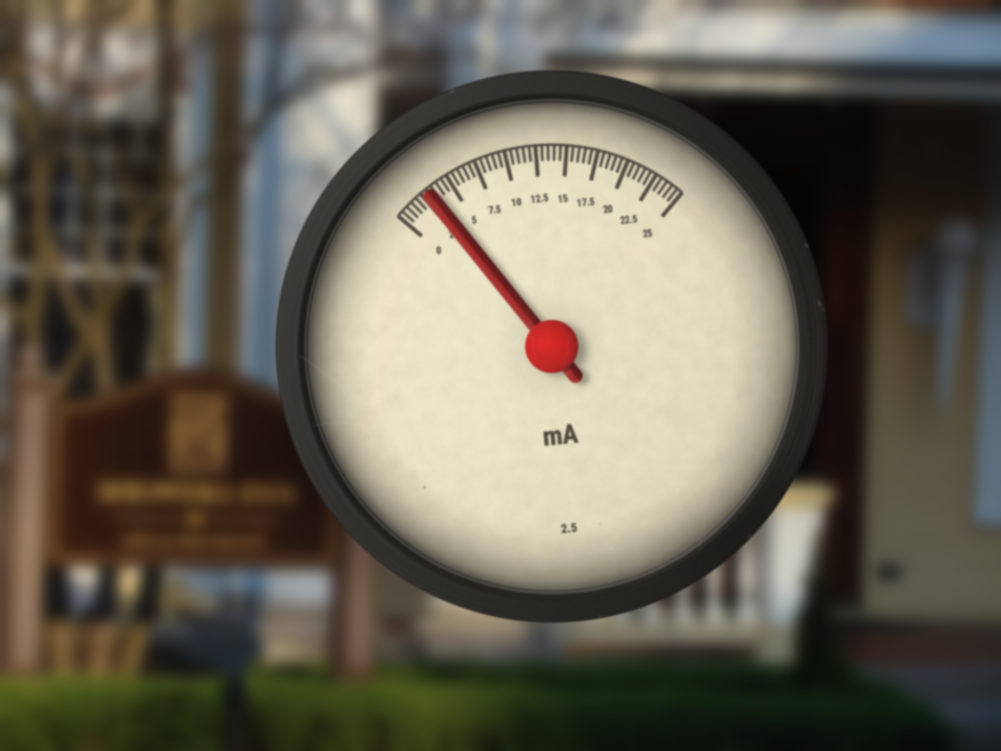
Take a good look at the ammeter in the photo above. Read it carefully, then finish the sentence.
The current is 3 mA
